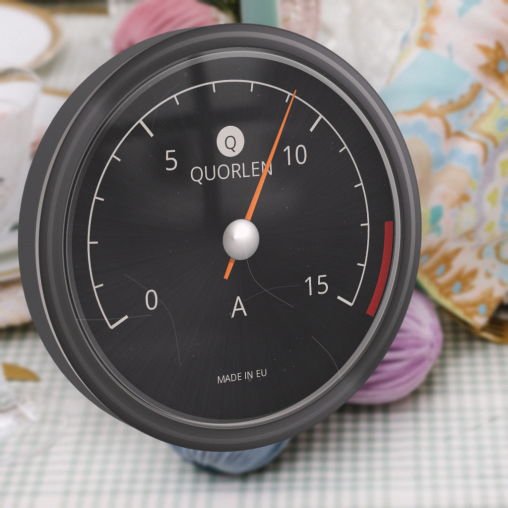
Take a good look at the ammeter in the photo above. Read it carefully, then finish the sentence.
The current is 9 A
